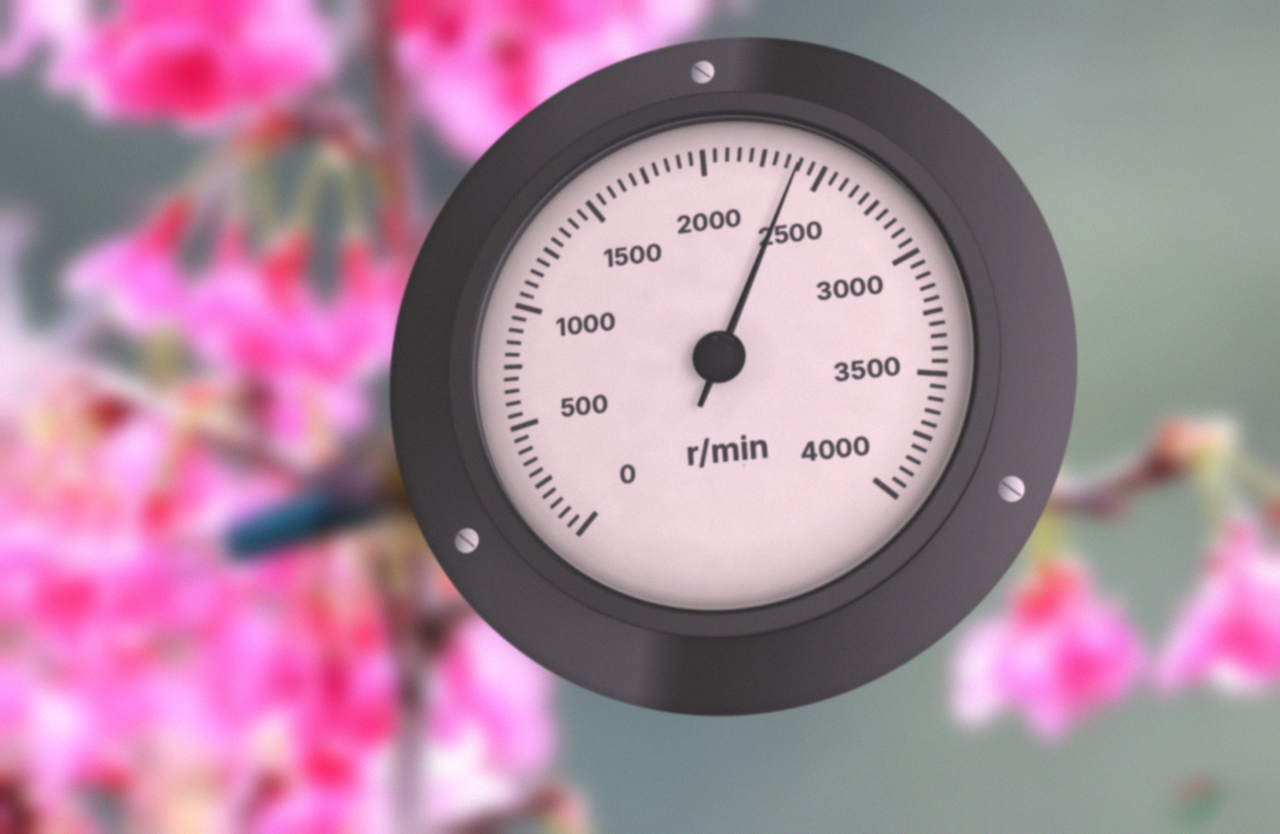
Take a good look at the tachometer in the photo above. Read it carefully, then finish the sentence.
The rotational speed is 2400 rpm
